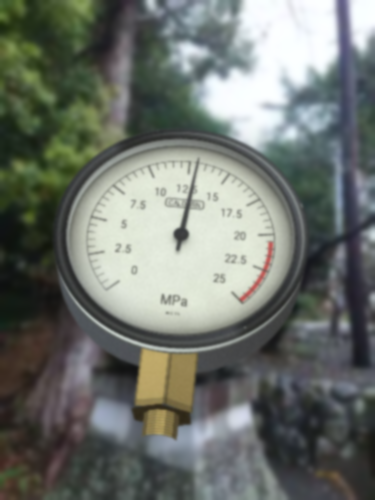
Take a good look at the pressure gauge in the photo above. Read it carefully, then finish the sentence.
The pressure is 13 MPa
